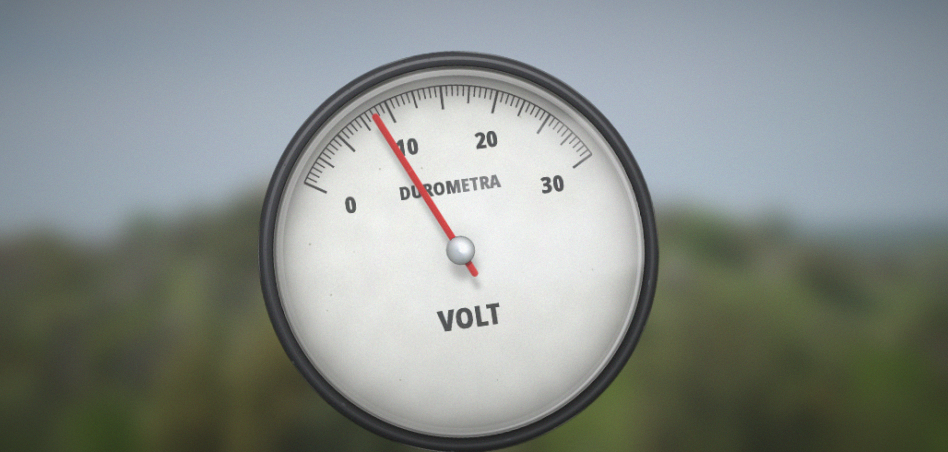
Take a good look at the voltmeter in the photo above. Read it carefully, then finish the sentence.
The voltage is 8.5 V
